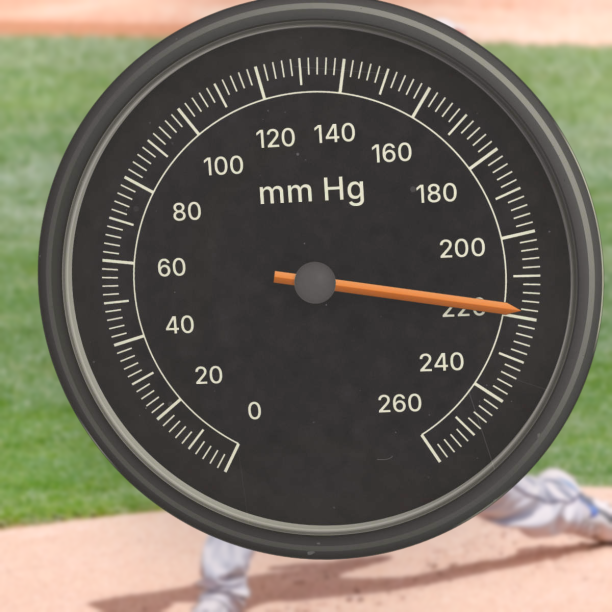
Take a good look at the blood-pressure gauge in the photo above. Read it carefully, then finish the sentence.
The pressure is 218 mmHg
